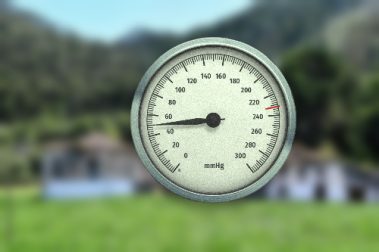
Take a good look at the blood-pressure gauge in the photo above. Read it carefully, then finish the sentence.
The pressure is 50 mmHg
